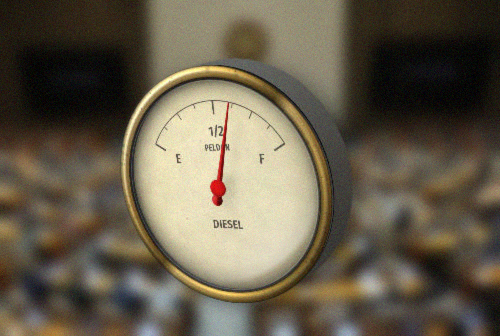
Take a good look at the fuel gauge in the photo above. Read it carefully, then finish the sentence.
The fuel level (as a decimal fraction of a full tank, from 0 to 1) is 0.625
